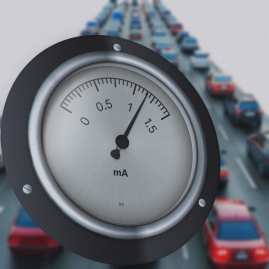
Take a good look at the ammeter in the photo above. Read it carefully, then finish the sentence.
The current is 1.15 mA
